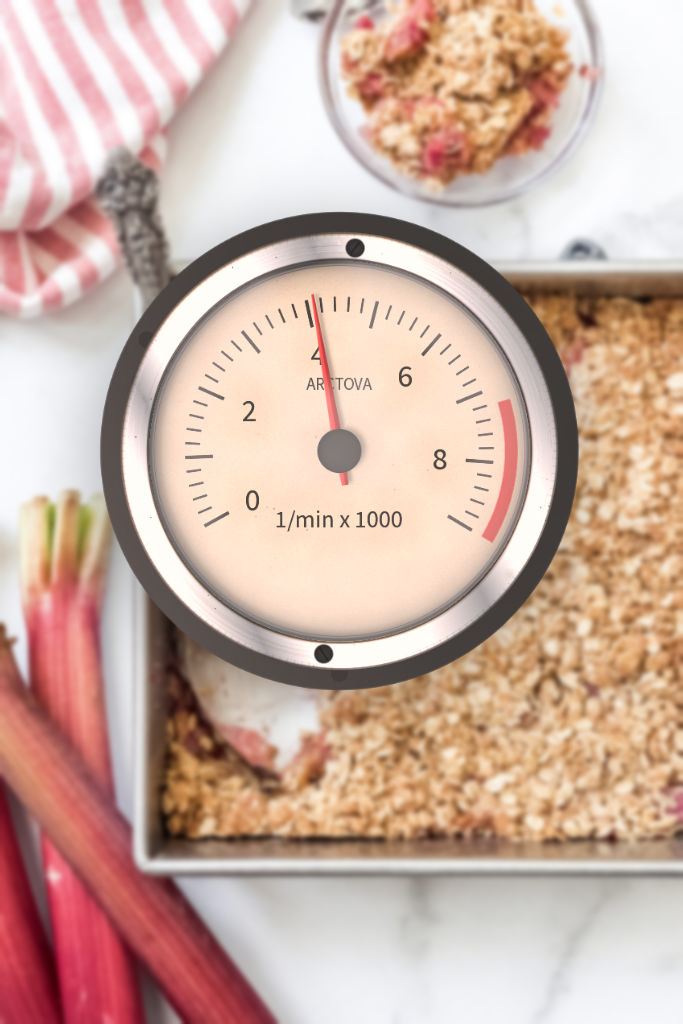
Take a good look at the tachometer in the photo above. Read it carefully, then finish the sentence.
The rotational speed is 4100 rpm
